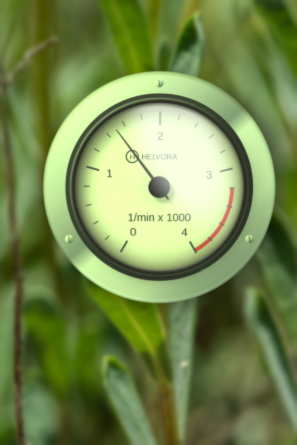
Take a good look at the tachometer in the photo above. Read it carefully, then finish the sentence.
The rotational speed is 1500 rpm
